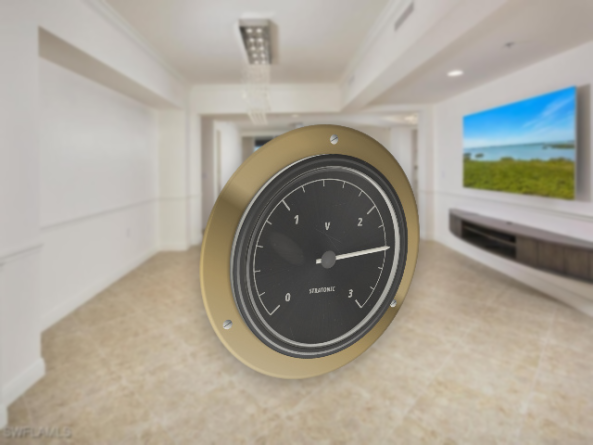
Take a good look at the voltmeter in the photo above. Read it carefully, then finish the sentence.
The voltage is 2.4 V
